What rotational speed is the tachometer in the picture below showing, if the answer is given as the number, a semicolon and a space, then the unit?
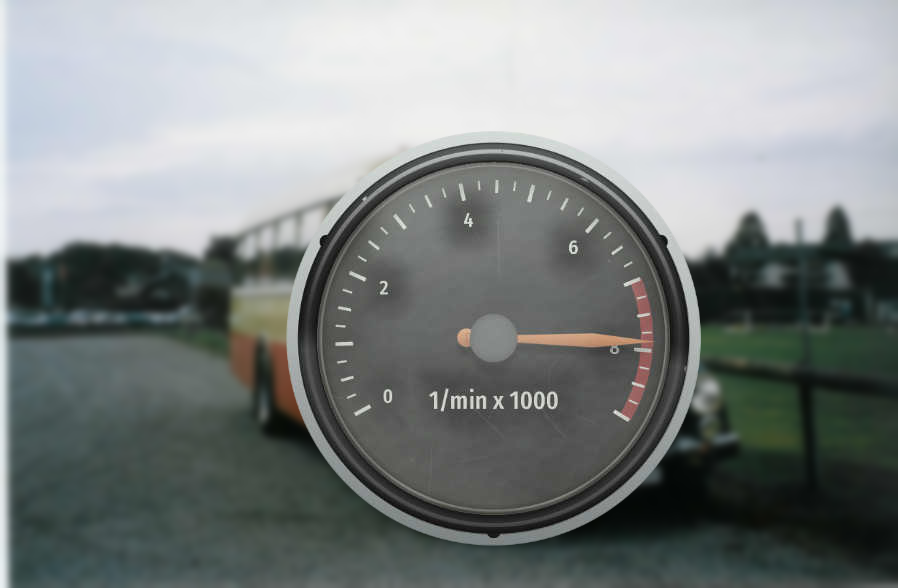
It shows 7875; rpm
